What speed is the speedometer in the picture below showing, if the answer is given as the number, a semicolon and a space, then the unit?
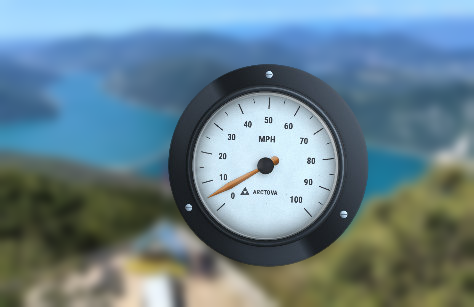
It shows 5; mph
